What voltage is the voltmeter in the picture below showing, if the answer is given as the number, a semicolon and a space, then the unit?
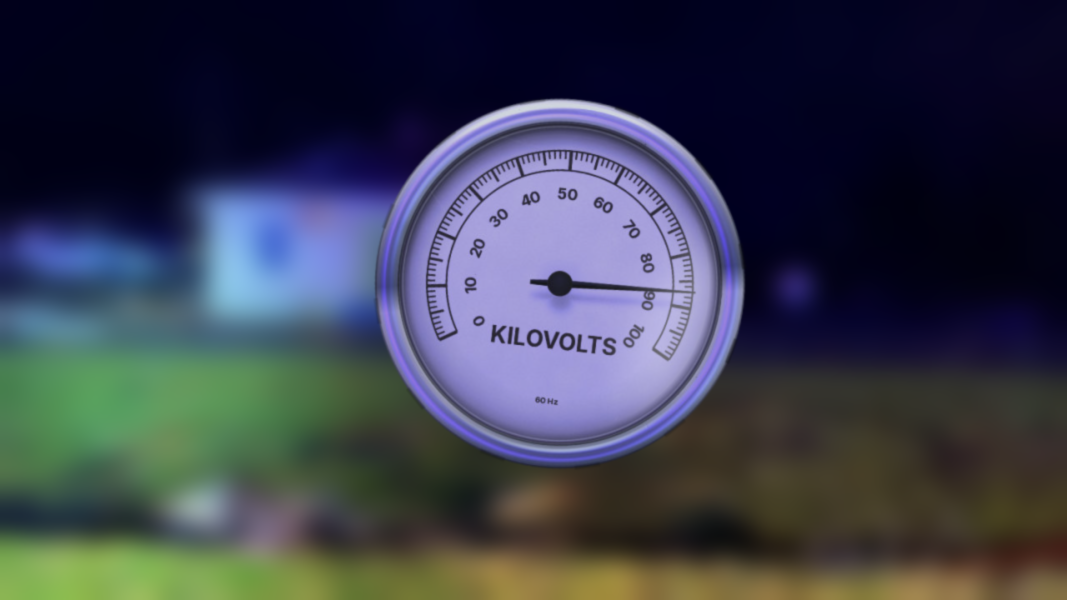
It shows 87; kV
